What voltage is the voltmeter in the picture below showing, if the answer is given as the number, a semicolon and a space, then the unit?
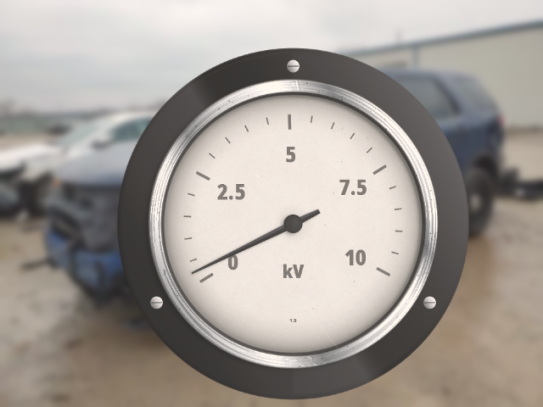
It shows 0.25; kV
